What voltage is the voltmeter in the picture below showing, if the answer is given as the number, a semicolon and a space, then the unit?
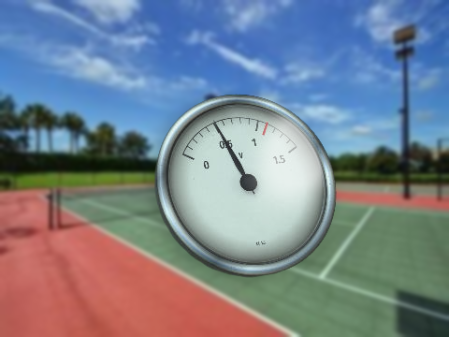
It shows 0.5; V
